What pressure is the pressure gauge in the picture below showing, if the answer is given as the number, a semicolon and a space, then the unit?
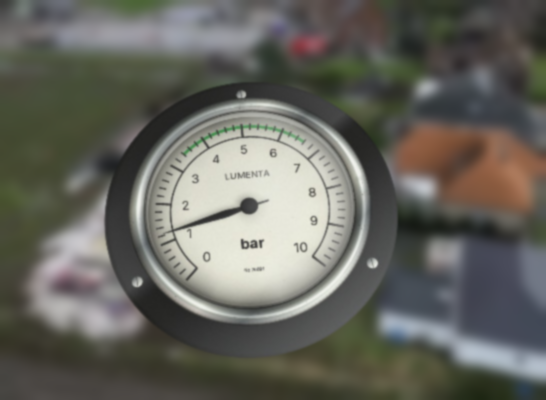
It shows 1.2; bar
